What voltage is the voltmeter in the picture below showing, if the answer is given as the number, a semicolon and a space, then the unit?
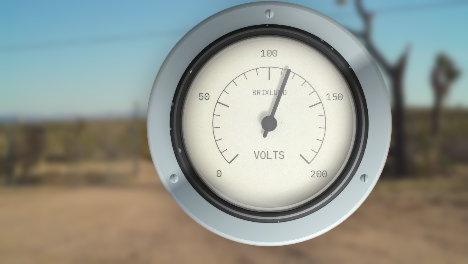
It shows 115; V
